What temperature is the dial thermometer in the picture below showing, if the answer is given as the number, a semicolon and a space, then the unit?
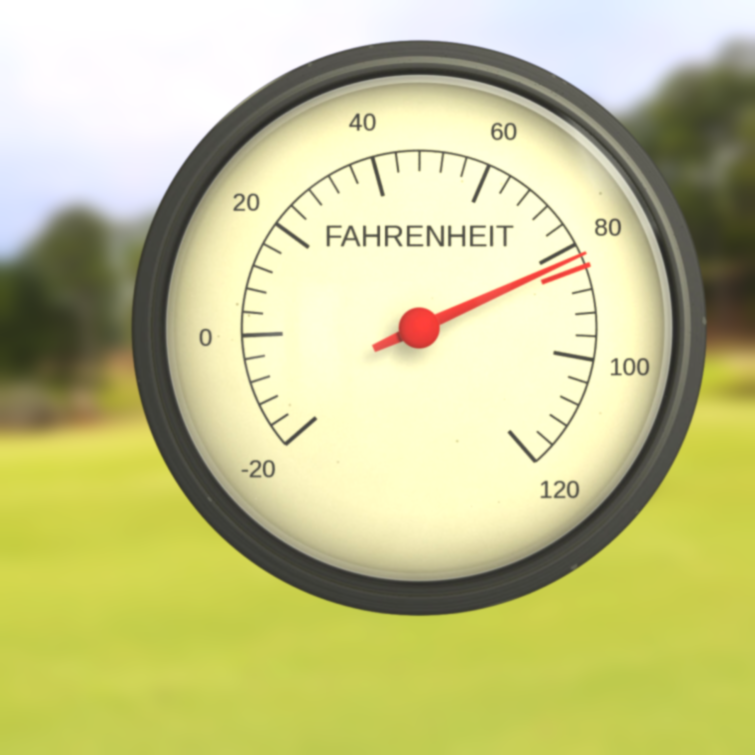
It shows 82; °F
